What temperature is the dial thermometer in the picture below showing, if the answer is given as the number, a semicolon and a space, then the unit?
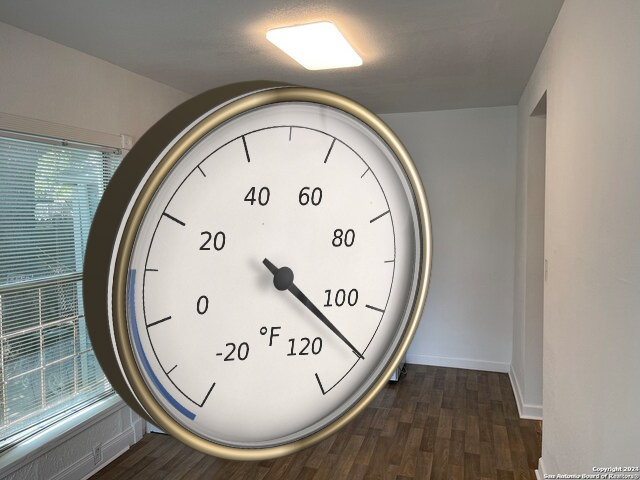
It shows 110; °F
